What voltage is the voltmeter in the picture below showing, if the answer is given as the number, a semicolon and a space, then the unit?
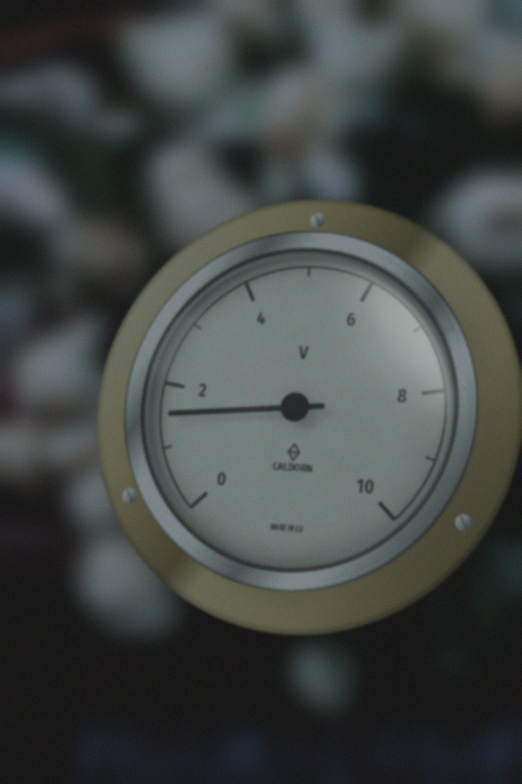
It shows 1.5; V
